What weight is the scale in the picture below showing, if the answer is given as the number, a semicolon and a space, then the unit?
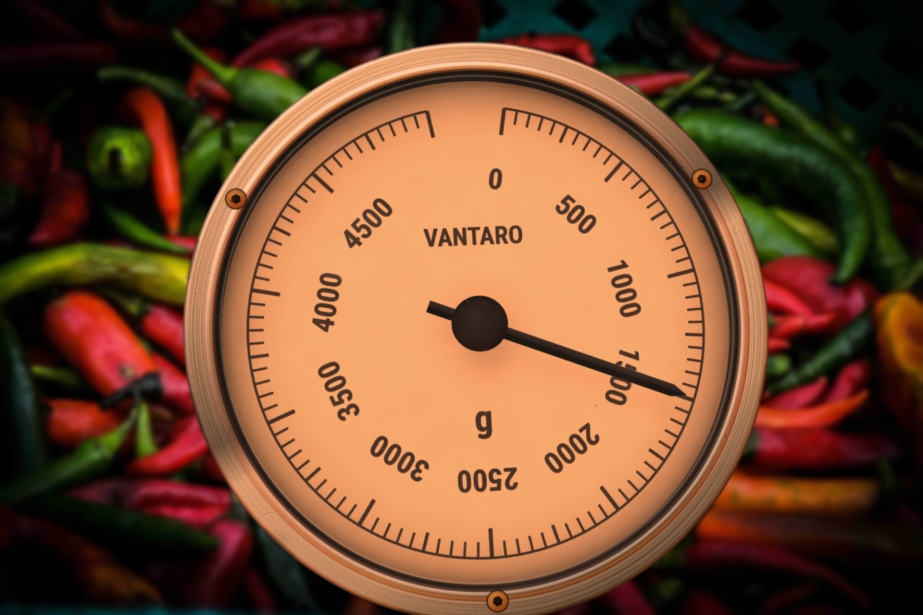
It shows 1500; g
